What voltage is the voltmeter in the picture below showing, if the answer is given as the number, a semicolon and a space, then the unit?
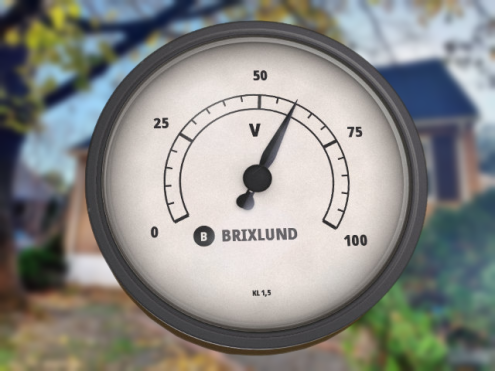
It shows 60; V
